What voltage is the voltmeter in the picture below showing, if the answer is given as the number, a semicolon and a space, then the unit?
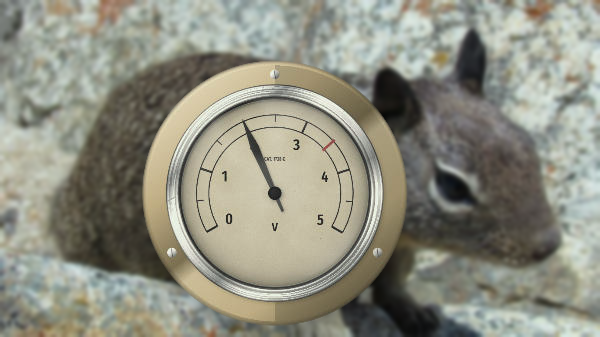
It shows 2; V
